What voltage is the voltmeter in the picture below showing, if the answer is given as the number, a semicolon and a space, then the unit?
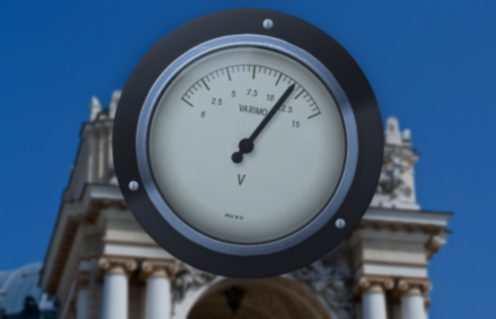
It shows 11.5; V
